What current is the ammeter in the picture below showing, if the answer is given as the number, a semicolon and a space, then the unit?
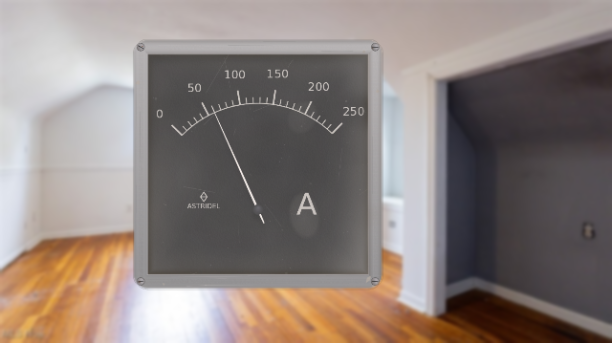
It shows 60; A
